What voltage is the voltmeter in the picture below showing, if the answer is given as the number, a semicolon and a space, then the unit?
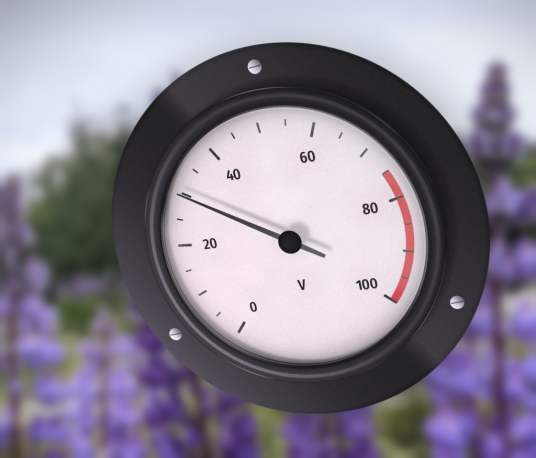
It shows 30; V
